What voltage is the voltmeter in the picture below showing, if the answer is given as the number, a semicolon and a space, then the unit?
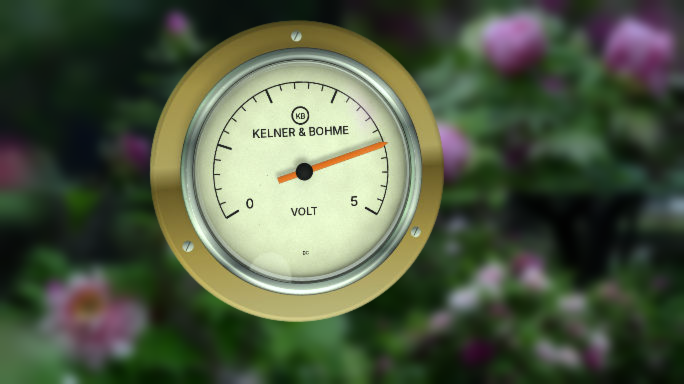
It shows 4; V
